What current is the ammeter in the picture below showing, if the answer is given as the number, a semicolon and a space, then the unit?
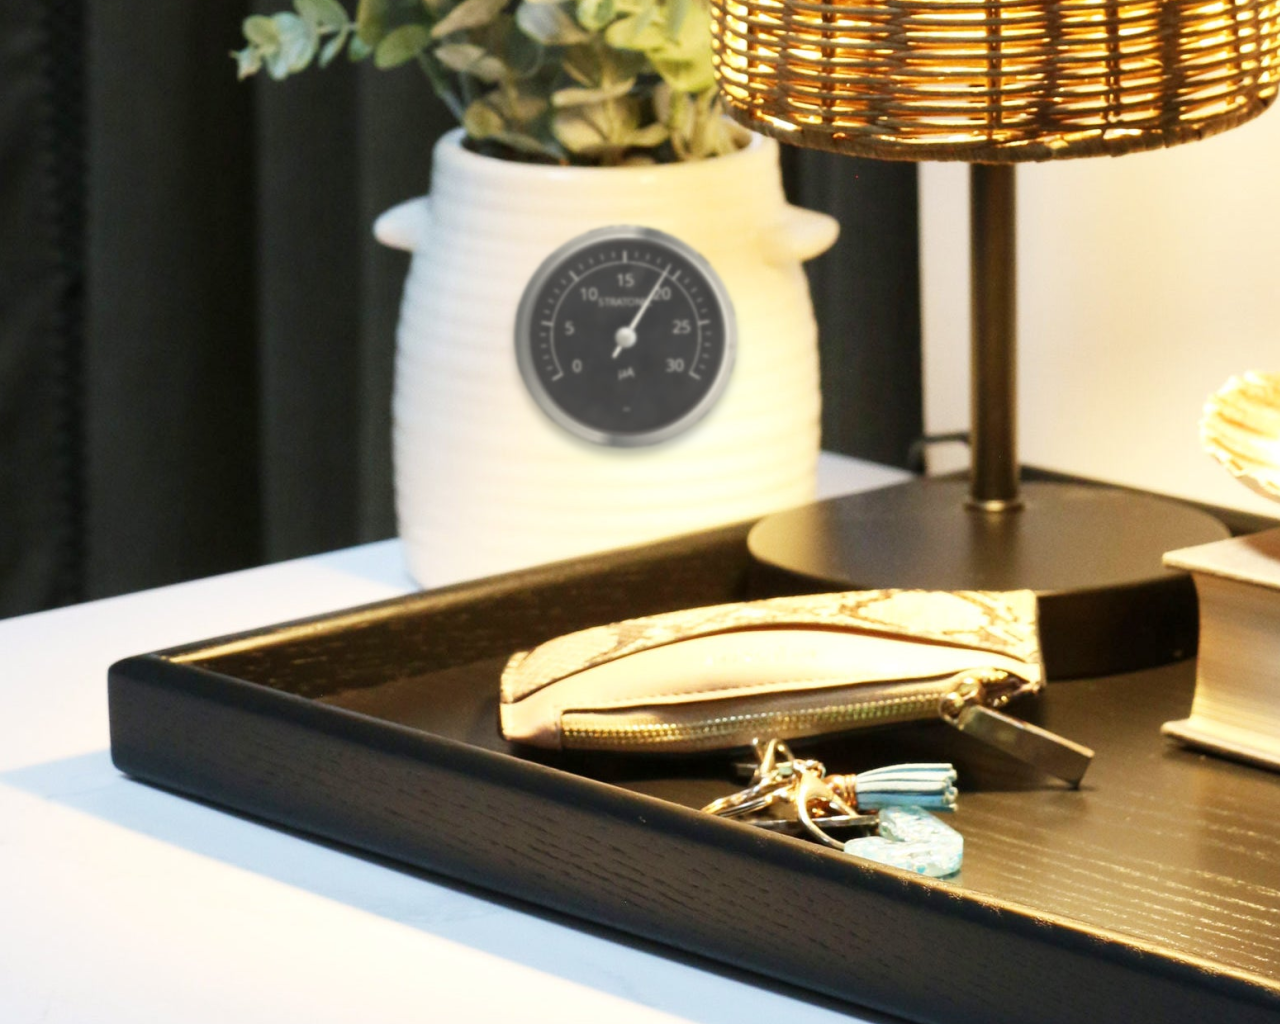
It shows 19; µA
